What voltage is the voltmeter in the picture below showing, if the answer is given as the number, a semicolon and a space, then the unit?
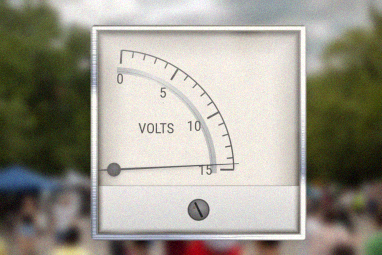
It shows 14.5; V
